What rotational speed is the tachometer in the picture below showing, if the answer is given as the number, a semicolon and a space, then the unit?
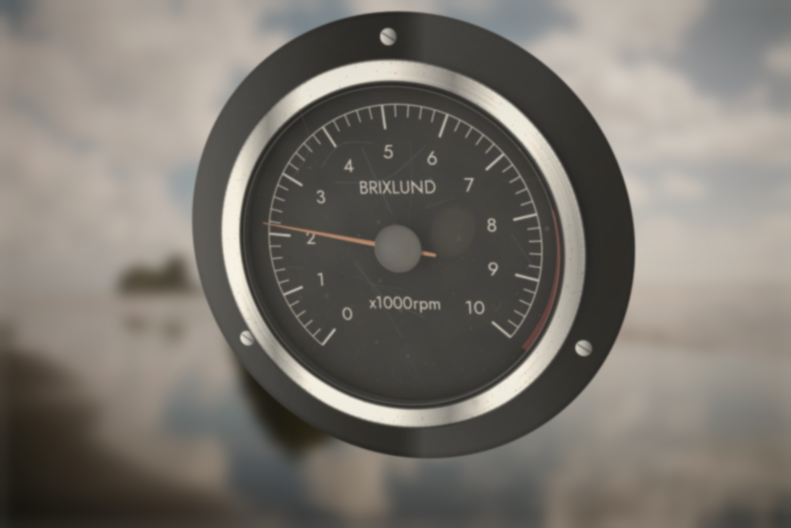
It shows 2200; rpm
